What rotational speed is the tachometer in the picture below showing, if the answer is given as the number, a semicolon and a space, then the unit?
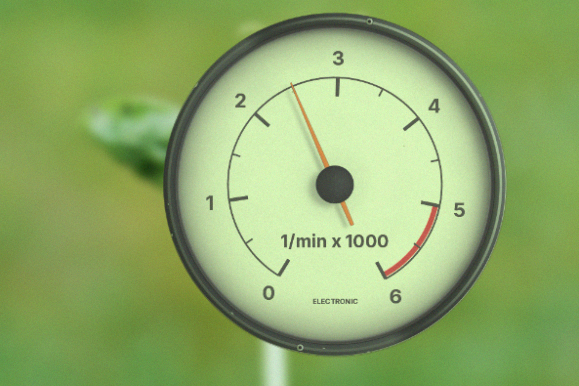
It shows 2500; rpm
